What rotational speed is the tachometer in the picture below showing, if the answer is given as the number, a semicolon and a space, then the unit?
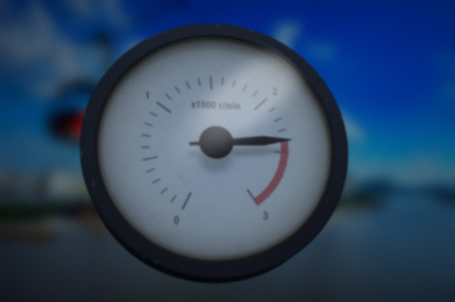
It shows 2400; rpm
